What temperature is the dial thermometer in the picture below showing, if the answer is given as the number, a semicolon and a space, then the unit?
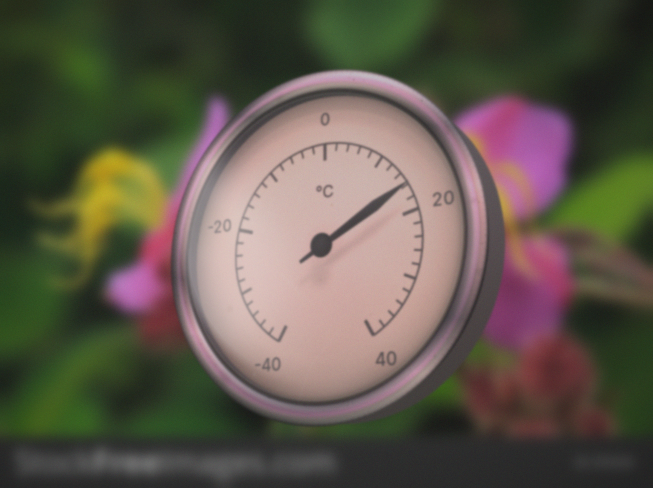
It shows 16; °C
